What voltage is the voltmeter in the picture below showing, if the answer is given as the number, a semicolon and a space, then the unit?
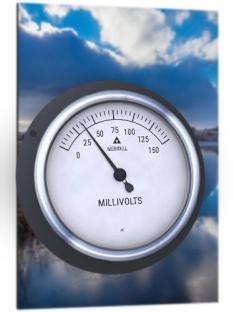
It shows 35; mV
